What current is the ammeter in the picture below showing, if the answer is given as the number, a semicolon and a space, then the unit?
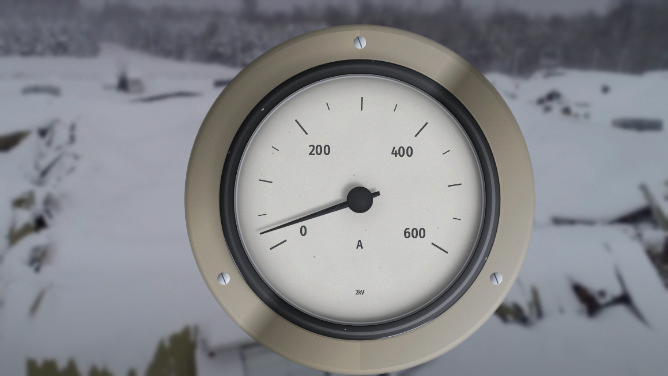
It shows 25; A
